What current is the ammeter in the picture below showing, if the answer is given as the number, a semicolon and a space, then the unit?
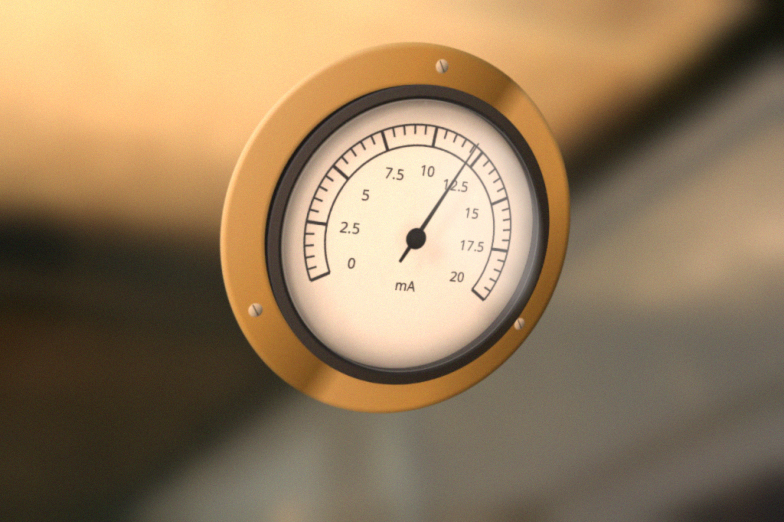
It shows 12; mA
